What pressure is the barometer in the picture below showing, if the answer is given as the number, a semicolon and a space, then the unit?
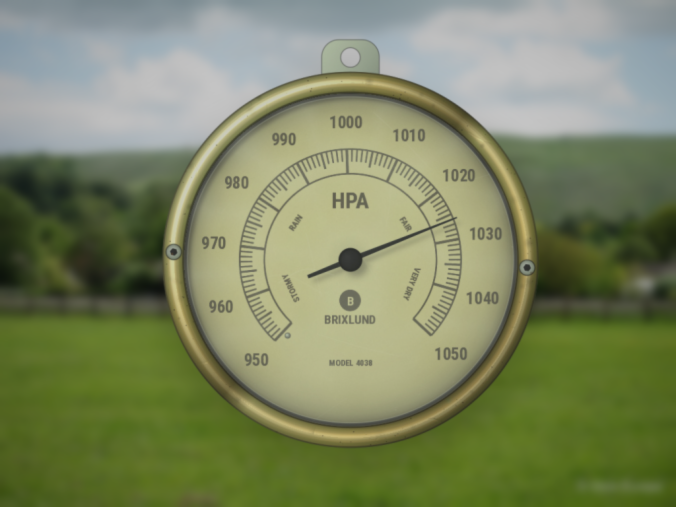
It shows 1026; hPa
